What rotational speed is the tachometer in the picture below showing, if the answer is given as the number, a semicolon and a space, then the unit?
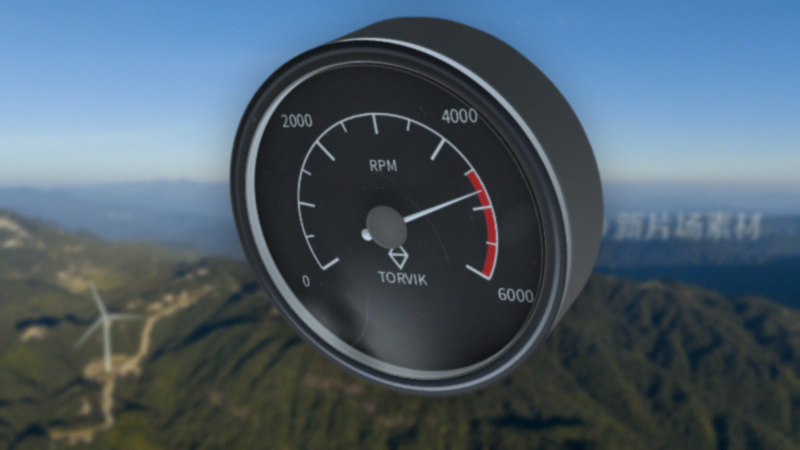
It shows 4750; rpm
